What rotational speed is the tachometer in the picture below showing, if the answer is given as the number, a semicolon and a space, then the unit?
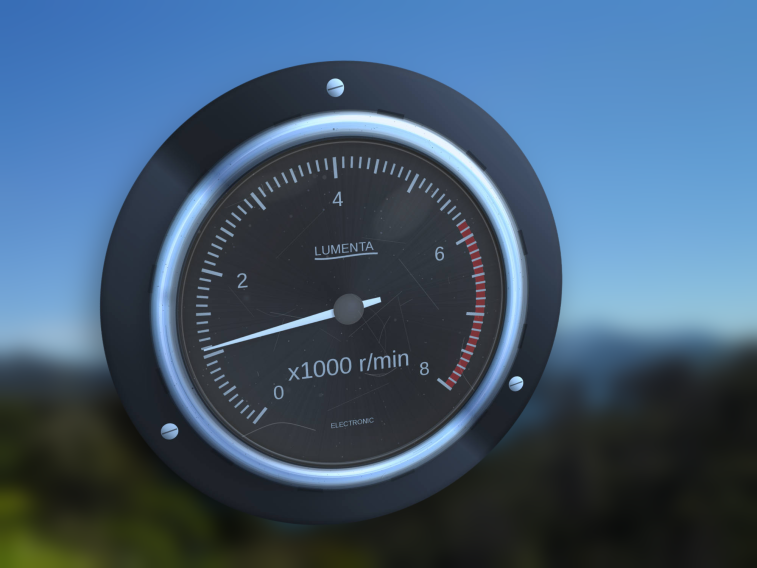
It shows 1100; rpm
